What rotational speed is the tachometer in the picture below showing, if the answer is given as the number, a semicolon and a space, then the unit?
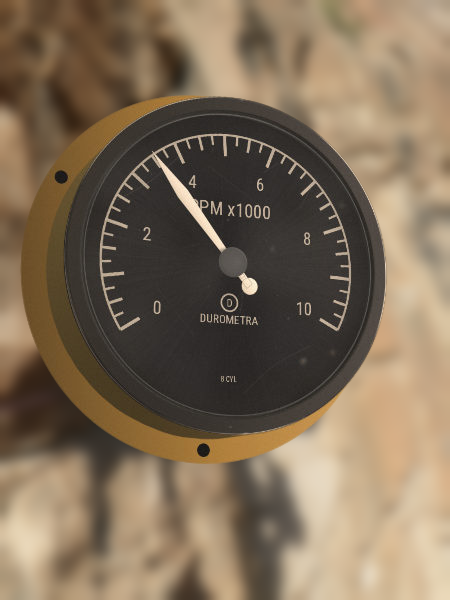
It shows 3500; rpm
